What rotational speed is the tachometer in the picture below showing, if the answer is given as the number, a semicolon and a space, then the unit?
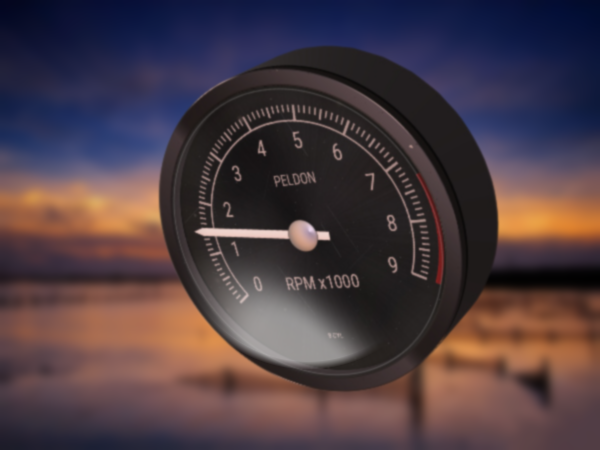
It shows 1500; rpm
